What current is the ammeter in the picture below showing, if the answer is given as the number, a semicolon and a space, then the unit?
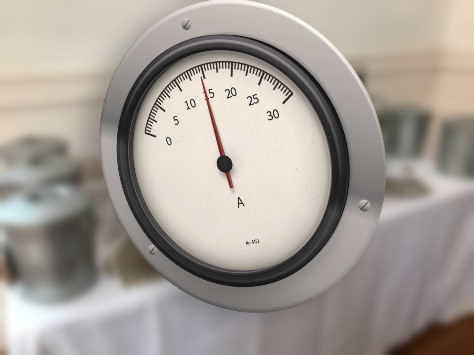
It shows 15; A
